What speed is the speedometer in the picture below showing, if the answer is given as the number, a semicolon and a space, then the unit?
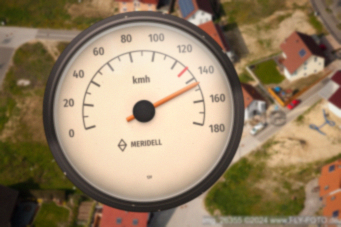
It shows 145; km/h
